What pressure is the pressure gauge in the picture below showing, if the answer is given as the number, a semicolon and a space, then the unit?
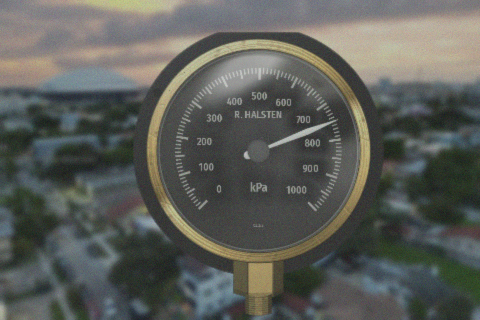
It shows 750; kPa
